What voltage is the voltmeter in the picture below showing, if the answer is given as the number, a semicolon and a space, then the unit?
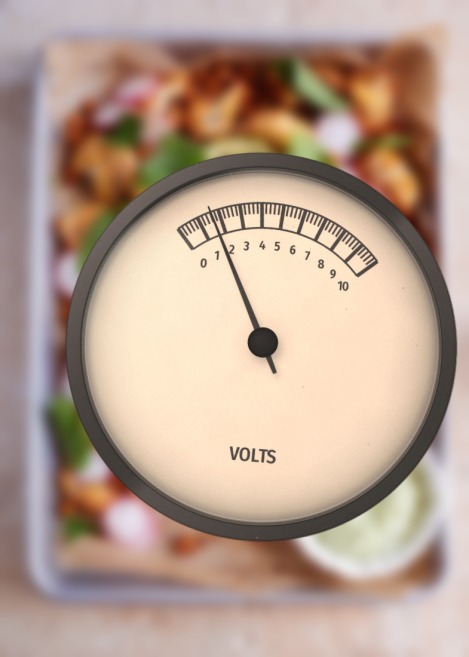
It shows 1.6; V
